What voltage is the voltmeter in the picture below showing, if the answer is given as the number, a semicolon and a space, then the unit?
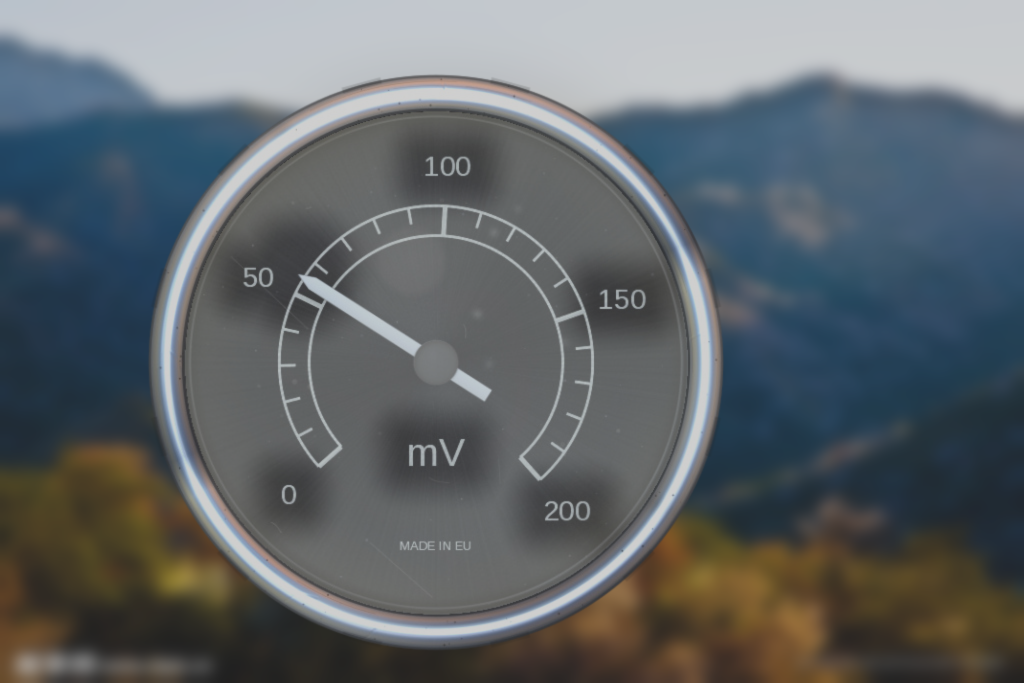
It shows 55; mV
